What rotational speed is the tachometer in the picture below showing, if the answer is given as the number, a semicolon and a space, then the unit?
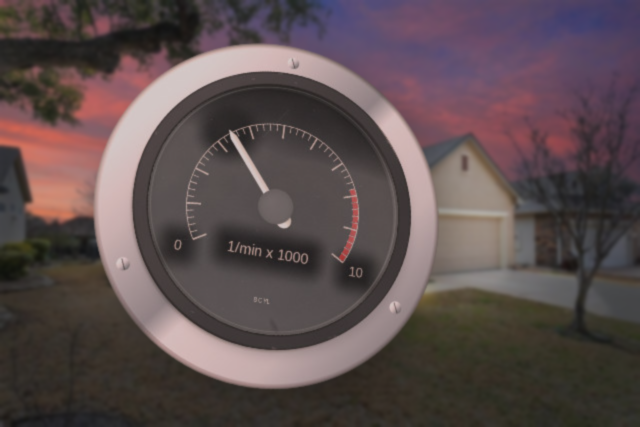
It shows 3400; rpm
